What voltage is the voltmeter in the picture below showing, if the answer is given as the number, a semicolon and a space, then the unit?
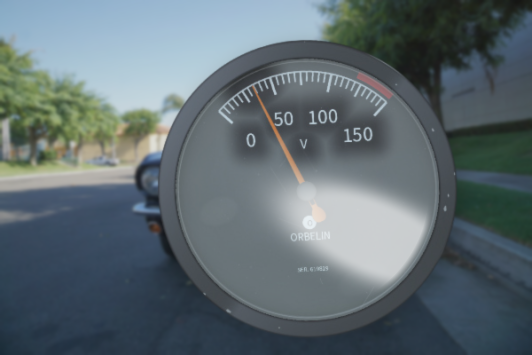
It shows 35; V
